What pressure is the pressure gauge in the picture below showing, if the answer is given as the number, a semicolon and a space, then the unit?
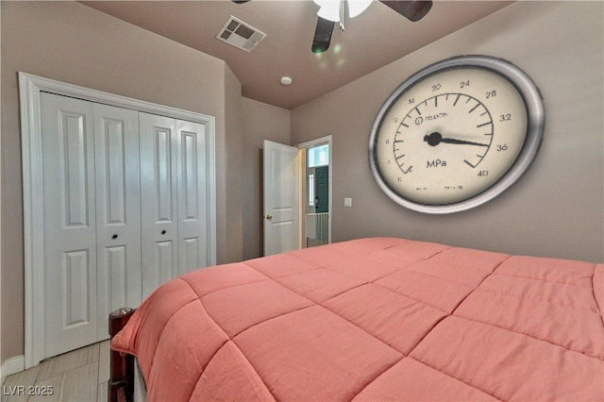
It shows 36; MPa
